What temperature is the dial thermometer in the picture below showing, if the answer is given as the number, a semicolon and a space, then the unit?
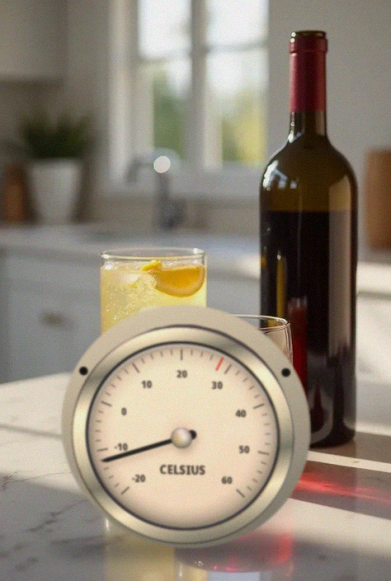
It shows -12; °C
